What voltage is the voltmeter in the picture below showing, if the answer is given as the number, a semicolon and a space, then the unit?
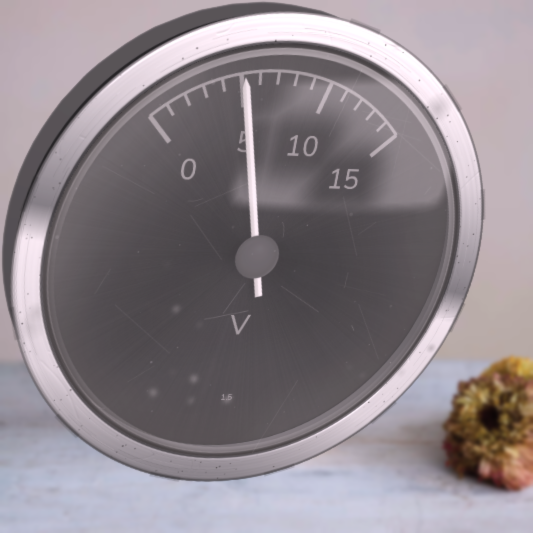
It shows 5; V
